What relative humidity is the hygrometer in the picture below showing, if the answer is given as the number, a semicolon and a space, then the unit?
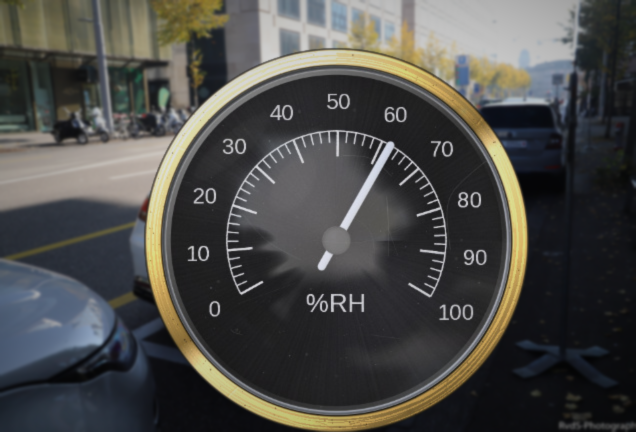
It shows 62; %
